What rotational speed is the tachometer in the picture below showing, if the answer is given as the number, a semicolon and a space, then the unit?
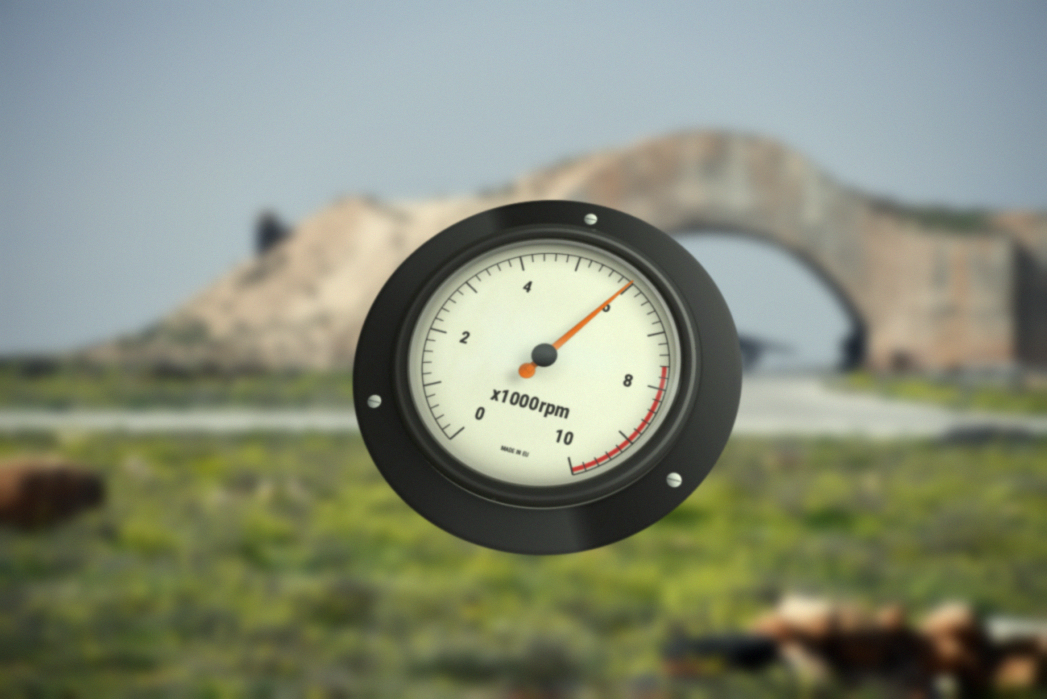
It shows 6000; rpm
